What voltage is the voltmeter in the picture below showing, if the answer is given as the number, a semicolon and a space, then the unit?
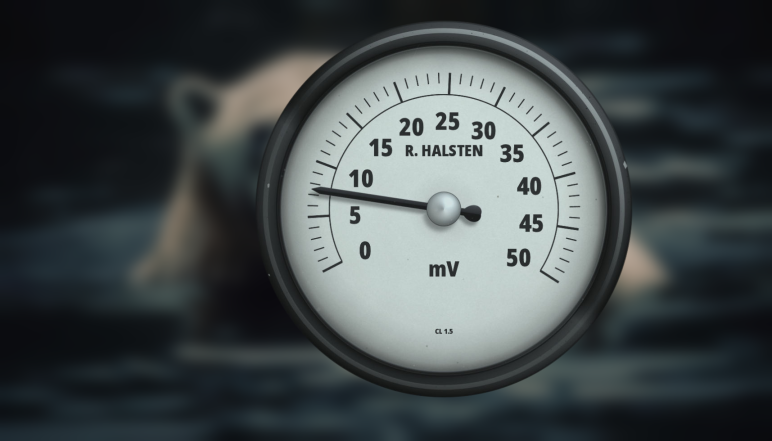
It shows 7.5; mV
